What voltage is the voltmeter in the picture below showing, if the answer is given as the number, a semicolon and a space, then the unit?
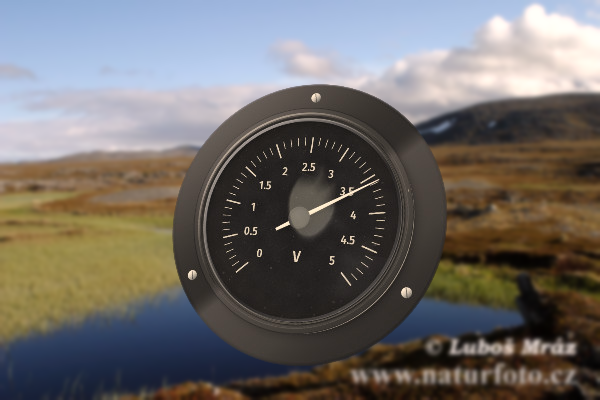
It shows 3.6; V
